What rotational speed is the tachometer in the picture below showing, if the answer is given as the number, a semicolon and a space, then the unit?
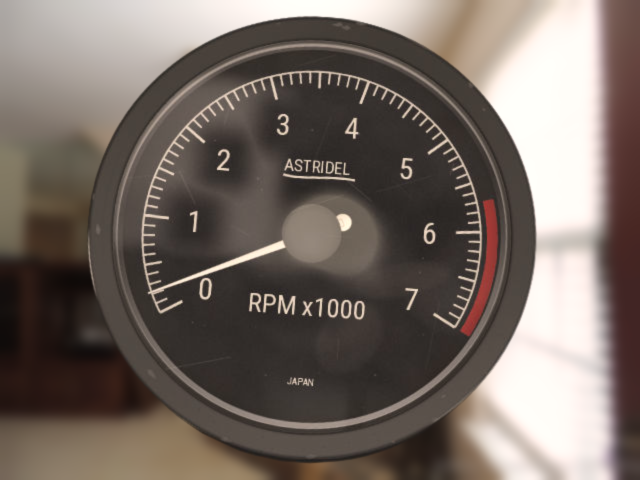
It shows 200; rpm
